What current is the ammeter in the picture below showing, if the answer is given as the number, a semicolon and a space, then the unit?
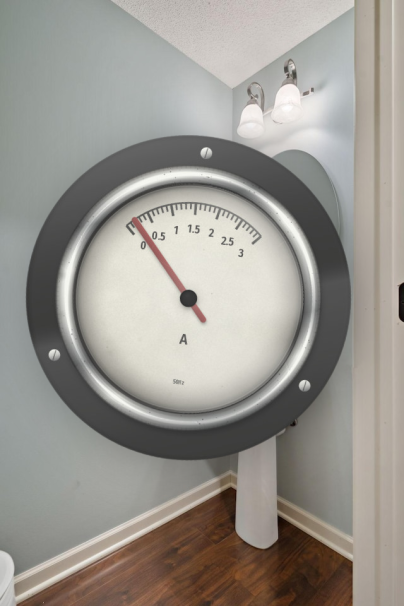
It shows 0.2; A
